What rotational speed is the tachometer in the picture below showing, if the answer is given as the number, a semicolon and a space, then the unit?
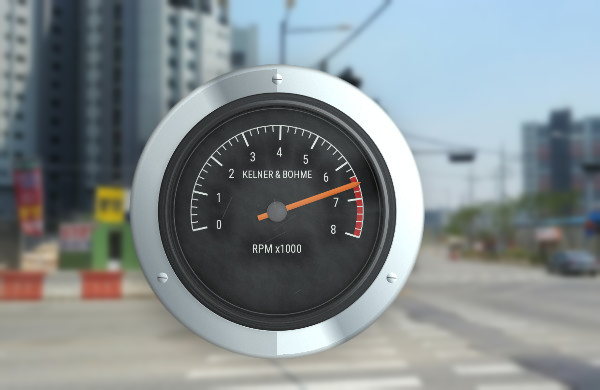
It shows 6600; rpm
